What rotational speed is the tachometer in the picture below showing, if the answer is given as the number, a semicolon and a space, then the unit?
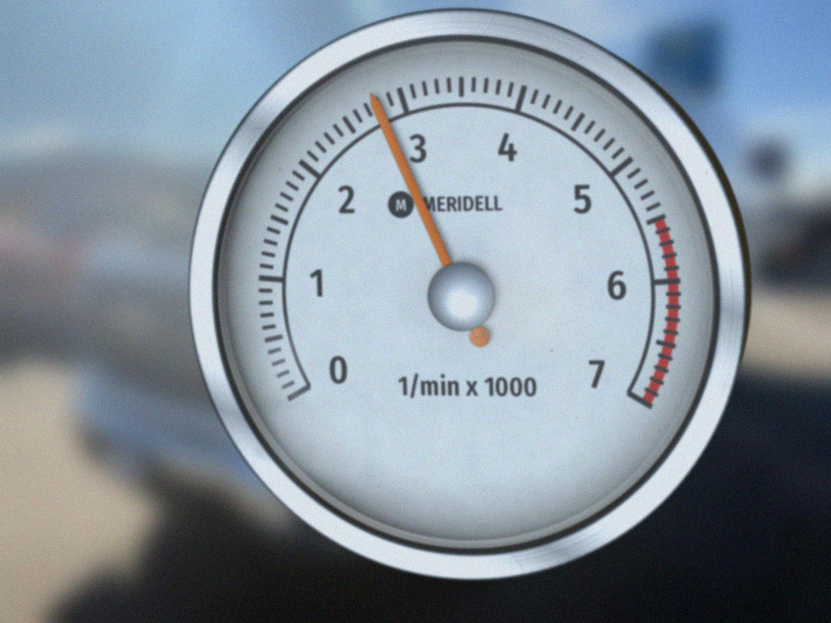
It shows 2800; rpm
